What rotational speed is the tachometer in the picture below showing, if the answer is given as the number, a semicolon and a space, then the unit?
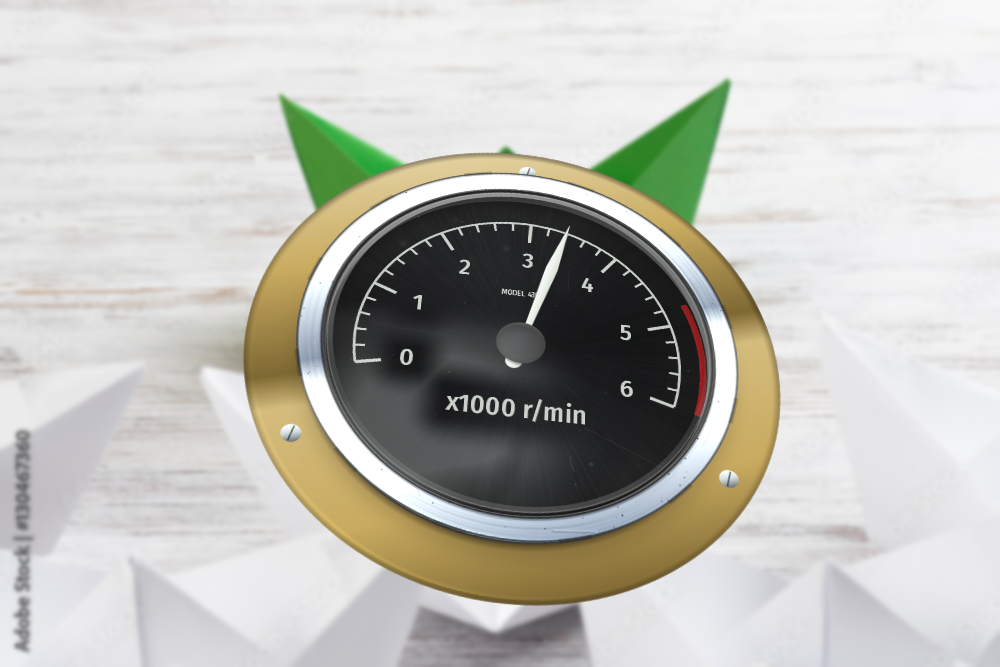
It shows 3400; rpm
